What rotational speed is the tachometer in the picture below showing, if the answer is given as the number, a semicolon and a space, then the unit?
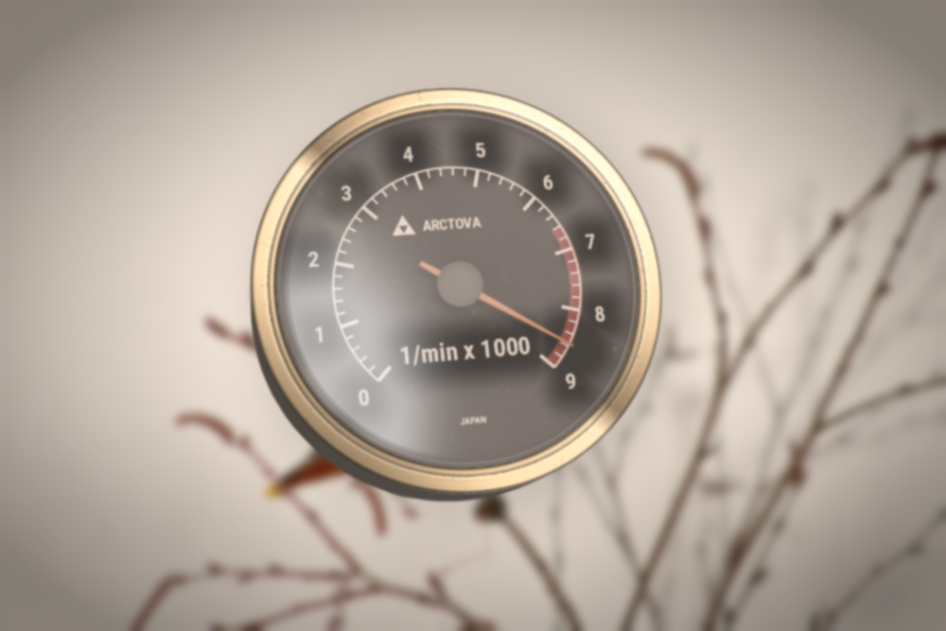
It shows 8600; rpm
